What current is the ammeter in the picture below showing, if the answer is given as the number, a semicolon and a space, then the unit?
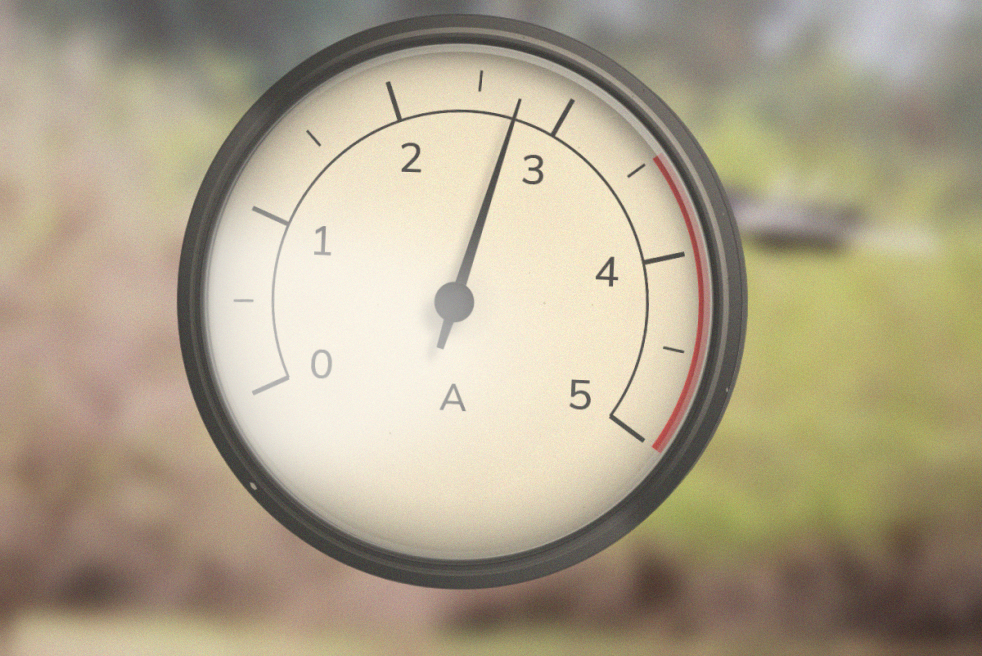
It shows 2.75; A
